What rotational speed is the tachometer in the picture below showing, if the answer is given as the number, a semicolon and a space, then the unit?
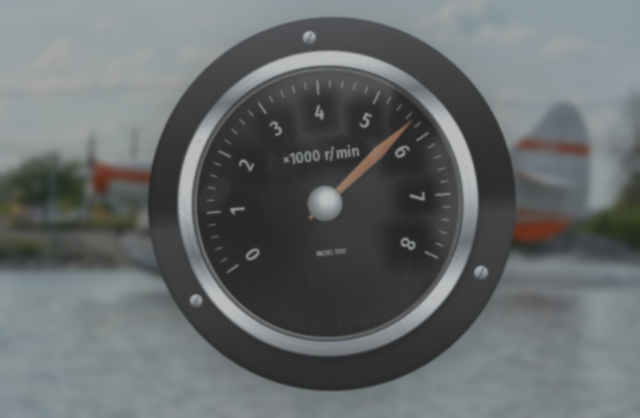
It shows 5700; rpm
